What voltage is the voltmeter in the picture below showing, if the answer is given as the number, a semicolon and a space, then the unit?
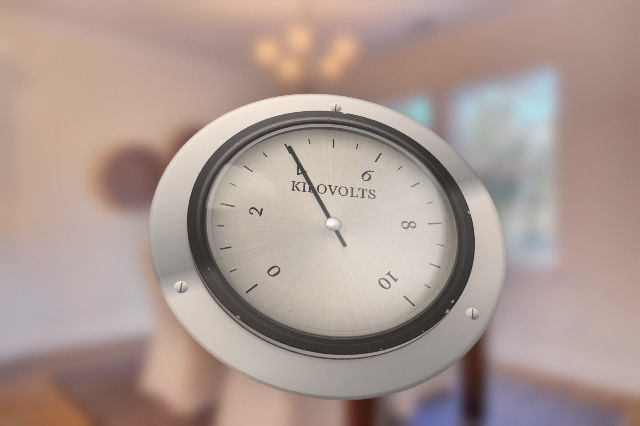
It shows 4; kV
